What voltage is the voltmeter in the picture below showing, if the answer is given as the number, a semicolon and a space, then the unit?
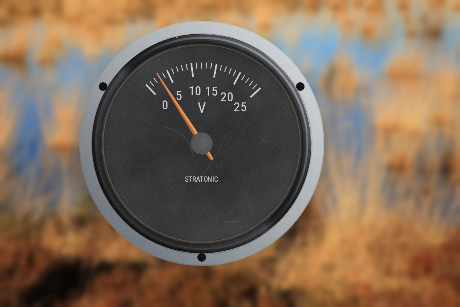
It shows 3; V
